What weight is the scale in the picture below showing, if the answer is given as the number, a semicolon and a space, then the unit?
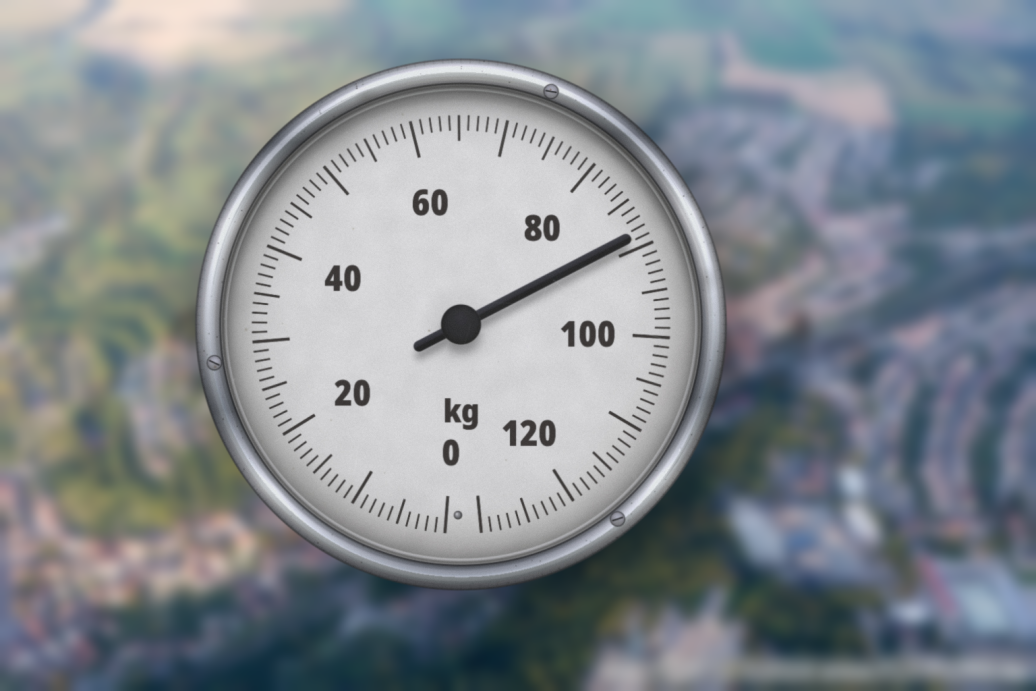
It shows 88.5; kg
